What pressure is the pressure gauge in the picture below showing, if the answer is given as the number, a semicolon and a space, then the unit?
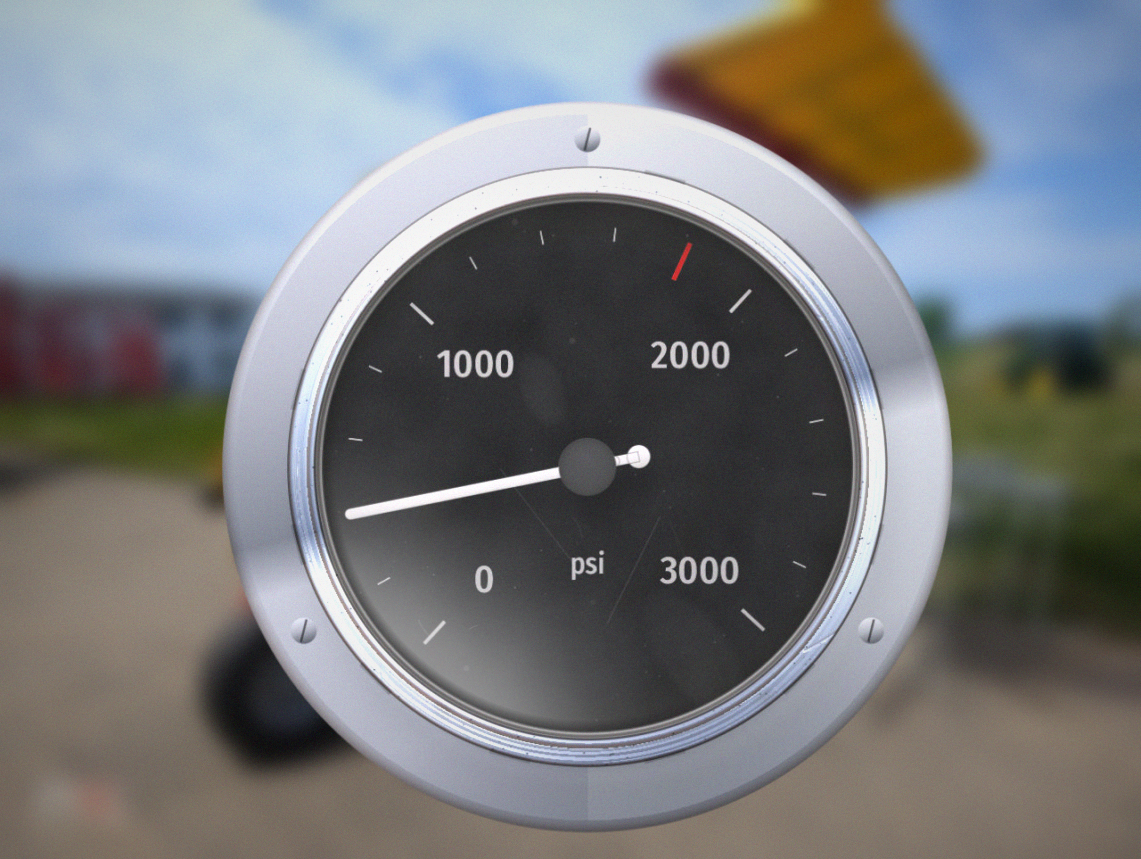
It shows 400; psi
